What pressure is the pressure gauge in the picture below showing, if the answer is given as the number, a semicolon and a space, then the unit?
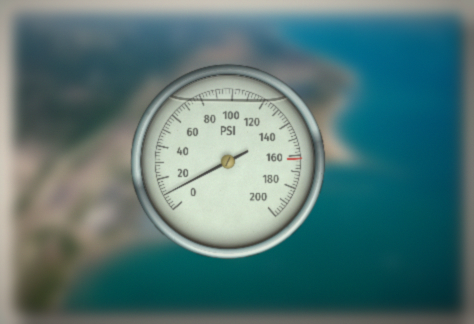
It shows 10; psi
